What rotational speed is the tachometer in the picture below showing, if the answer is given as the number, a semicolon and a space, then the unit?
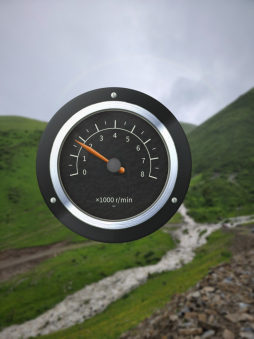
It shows 1750; rpm
